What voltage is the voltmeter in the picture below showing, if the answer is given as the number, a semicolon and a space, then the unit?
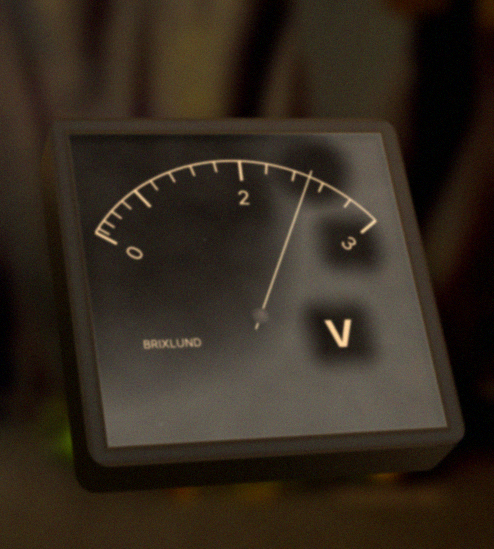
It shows 2.5; V
